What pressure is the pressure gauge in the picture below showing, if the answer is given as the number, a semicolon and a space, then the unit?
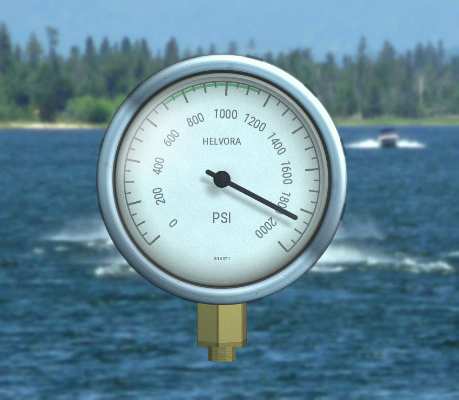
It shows 1850; psi
